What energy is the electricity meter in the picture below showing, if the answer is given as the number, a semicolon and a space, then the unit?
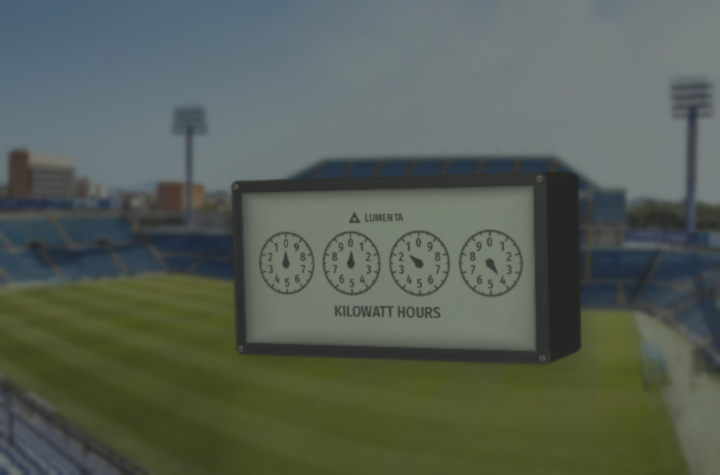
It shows 14; kWh
